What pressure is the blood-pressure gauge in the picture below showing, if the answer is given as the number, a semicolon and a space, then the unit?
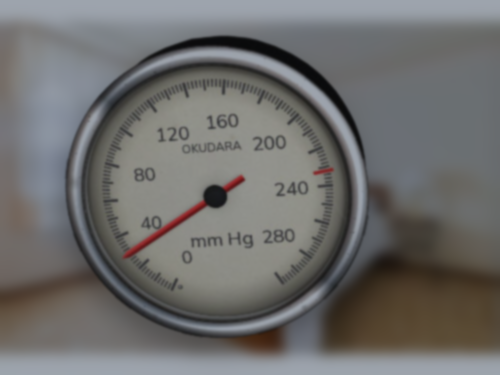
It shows 30; mmHg
